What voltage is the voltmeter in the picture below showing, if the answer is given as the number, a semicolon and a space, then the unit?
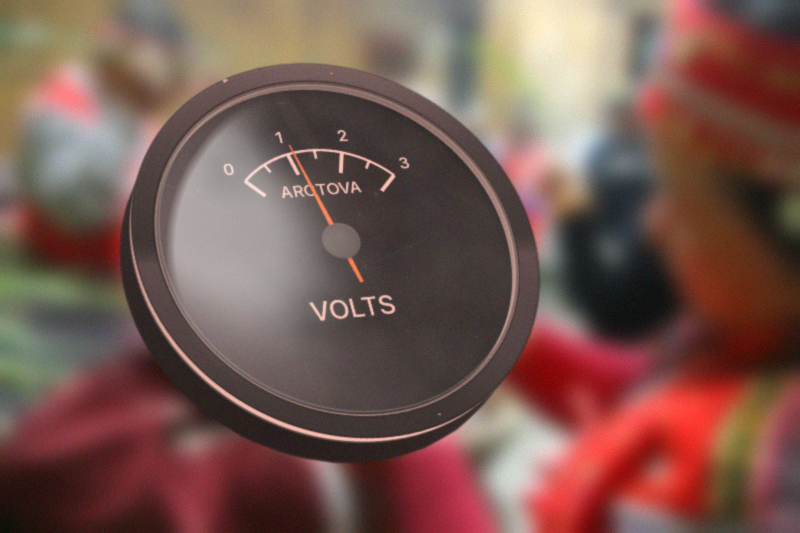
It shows 1; V
